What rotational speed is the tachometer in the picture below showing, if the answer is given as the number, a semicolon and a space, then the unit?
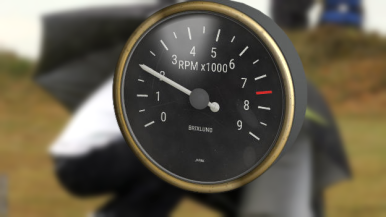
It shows 2000; rpm
